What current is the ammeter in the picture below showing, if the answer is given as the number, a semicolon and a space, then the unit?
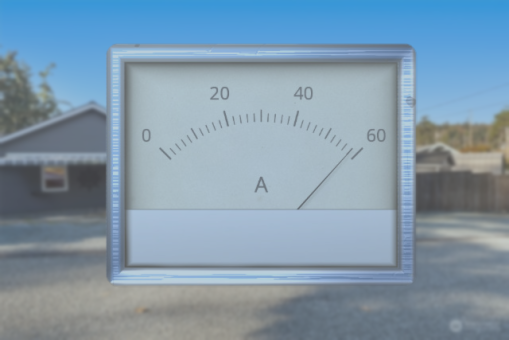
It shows 58; A
